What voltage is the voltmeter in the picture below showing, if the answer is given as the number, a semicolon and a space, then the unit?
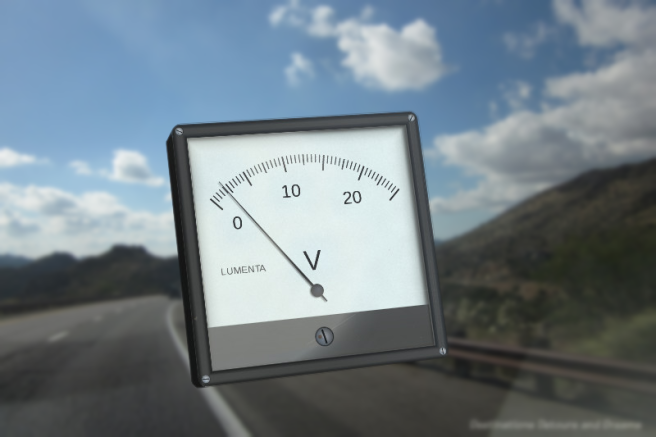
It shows 2; V
